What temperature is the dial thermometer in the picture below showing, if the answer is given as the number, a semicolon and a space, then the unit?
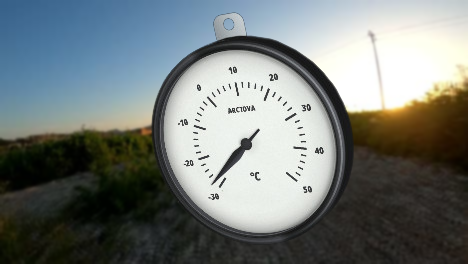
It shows -28; °C
